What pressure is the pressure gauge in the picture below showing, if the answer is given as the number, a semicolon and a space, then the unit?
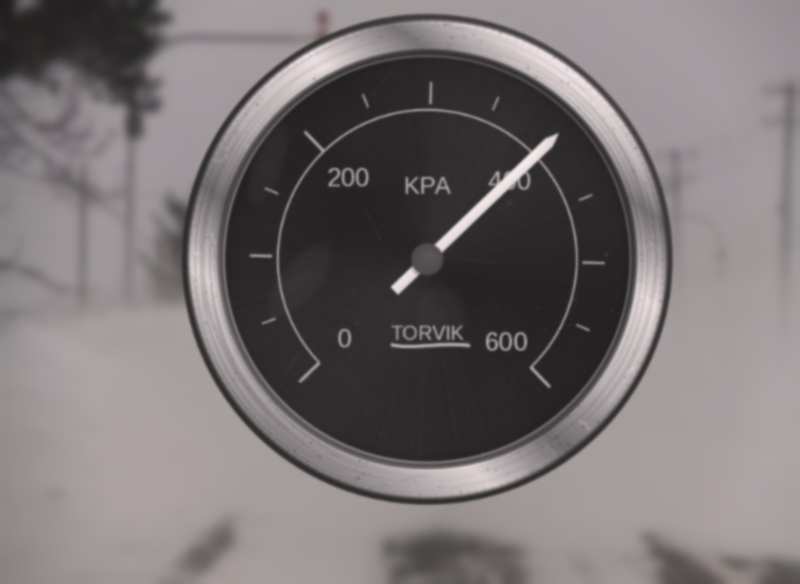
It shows 400; kPa
